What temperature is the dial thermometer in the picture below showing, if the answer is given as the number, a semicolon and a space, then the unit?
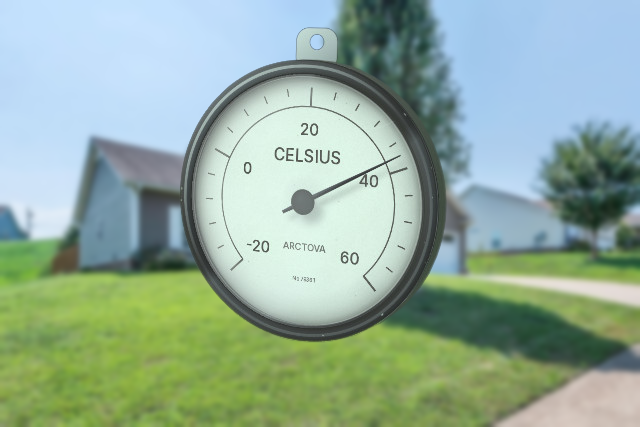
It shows 38; °C
